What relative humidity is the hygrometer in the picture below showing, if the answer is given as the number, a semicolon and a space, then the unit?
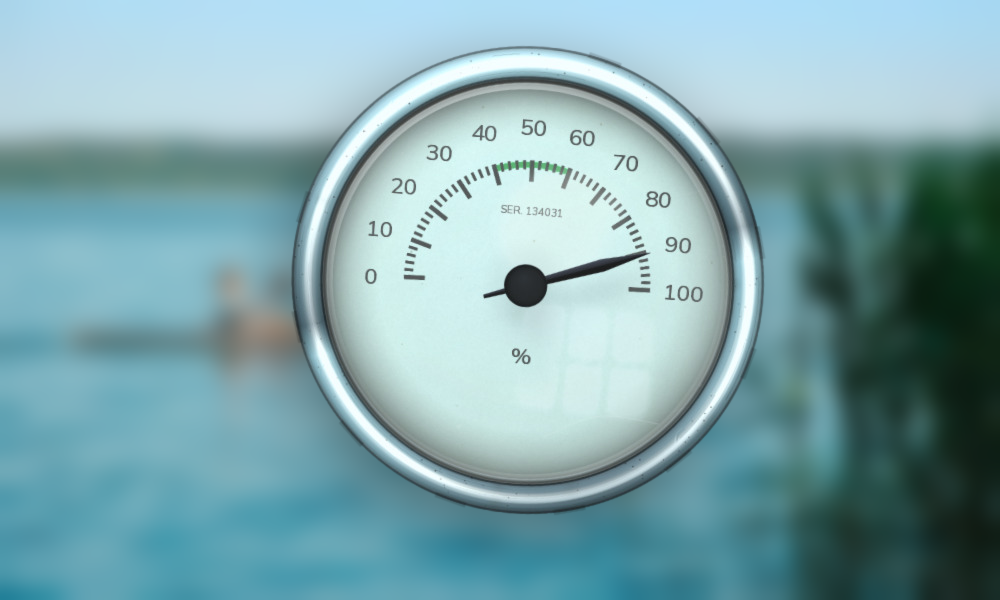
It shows 90; %
